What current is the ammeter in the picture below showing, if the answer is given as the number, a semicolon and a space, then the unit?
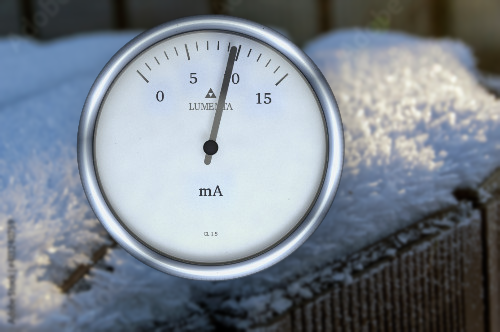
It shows 9.5; mA
